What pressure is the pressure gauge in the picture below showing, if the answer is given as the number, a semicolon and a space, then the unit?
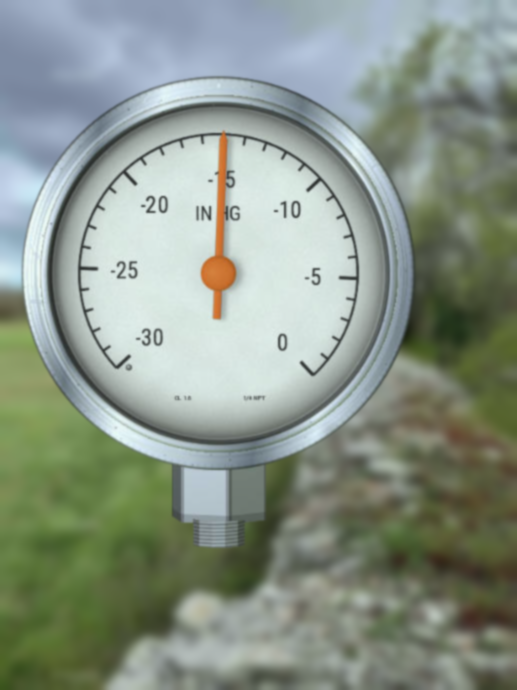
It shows -15; inHg
